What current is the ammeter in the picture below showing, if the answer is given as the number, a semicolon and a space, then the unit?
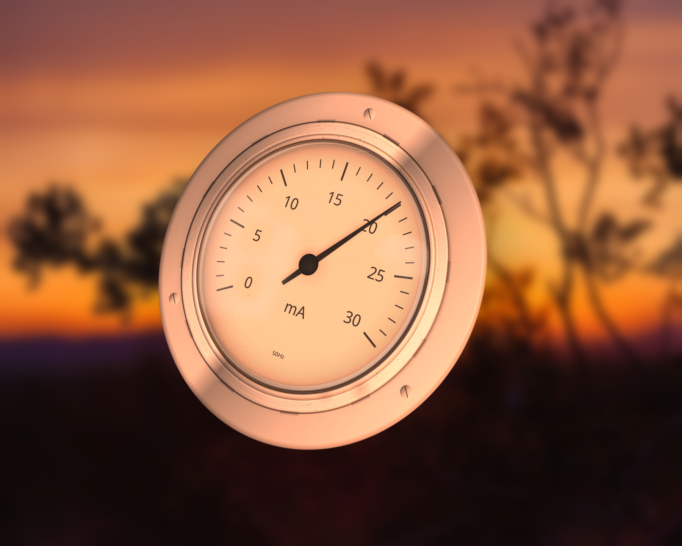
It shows 20; mA
